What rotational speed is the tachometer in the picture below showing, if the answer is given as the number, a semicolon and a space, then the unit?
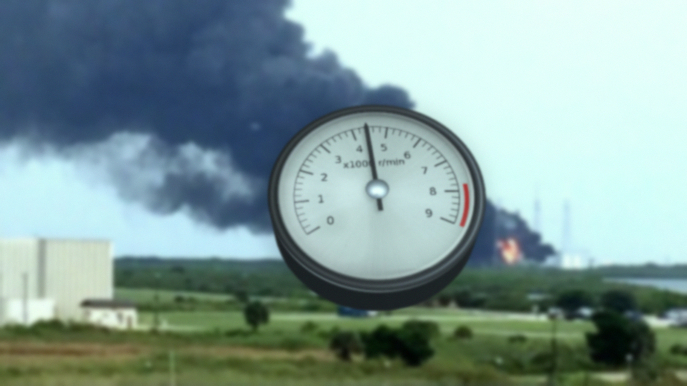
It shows 4400; rpm
